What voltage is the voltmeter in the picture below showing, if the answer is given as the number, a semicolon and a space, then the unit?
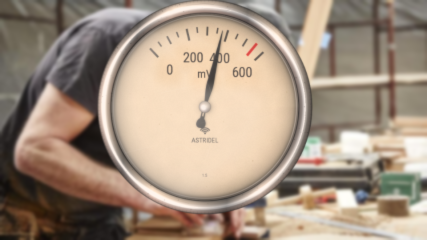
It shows 375; mV
